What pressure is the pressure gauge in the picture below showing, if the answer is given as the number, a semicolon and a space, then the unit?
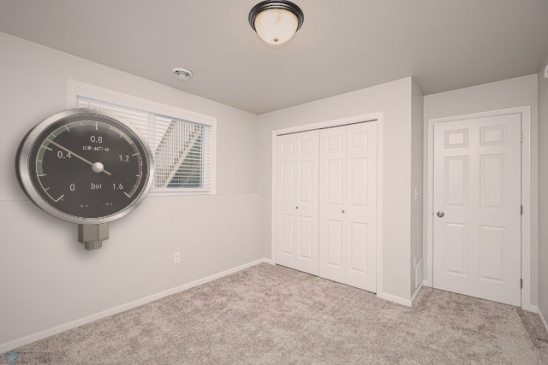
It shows 0.45; bar
